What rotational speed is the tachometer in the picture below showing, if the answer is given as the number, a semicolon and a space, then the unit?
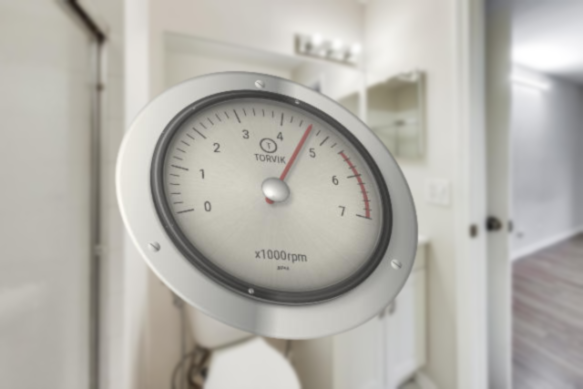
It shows 4600; rpm
